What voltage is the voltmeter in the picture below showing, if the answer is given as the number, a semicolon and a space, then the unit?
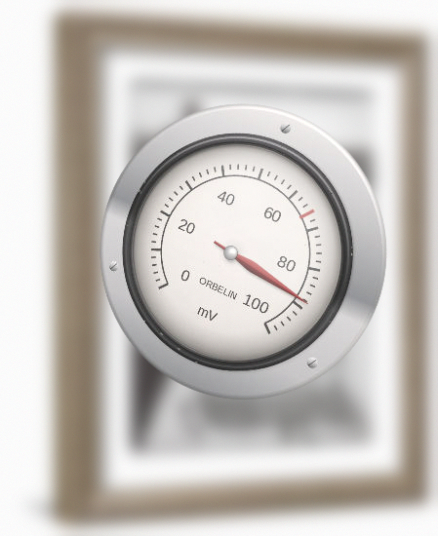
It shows 88; mV
